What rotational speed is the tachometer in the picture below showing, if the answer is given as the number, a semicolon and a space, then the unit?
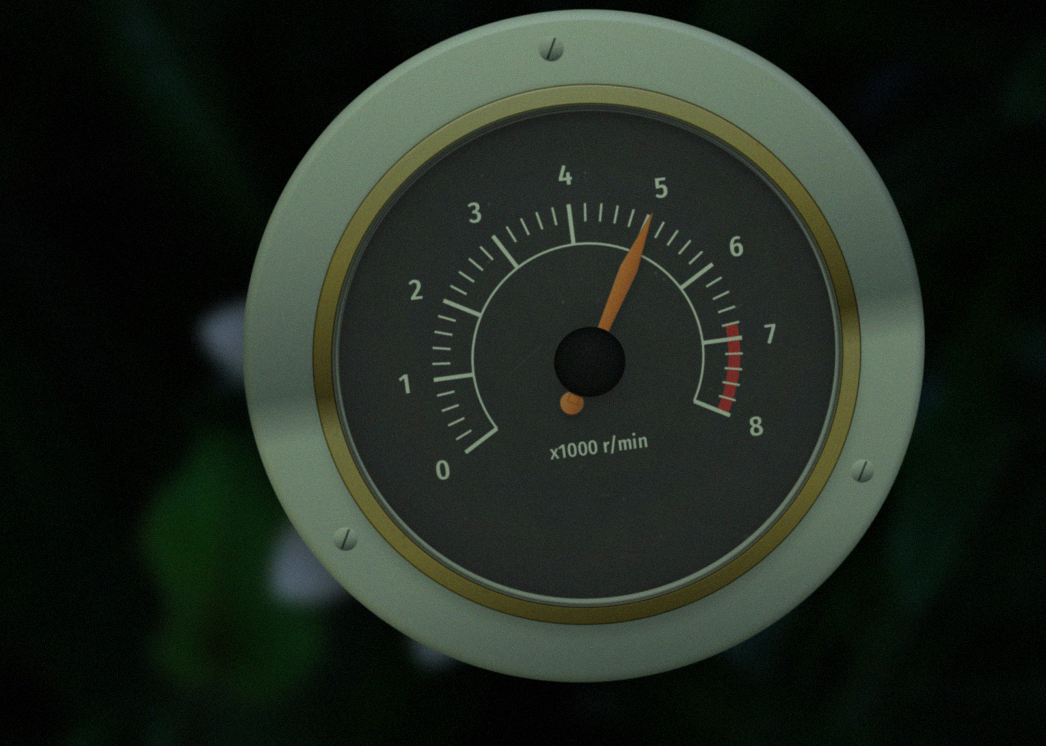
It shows 5000; rpm
